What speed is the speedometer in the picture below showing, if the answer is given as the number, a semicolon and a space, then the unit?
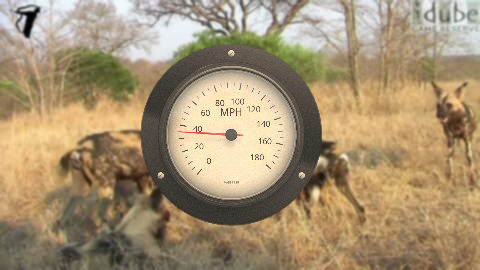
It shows 35; mph
